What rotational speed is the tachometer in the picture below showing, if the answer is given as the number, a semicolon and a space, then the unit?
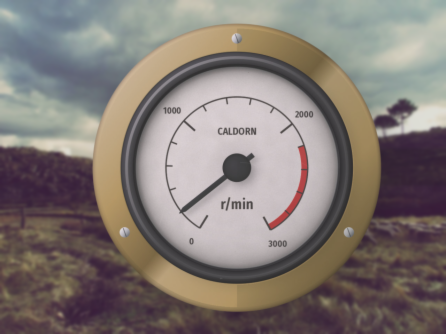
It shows 200; rpm
